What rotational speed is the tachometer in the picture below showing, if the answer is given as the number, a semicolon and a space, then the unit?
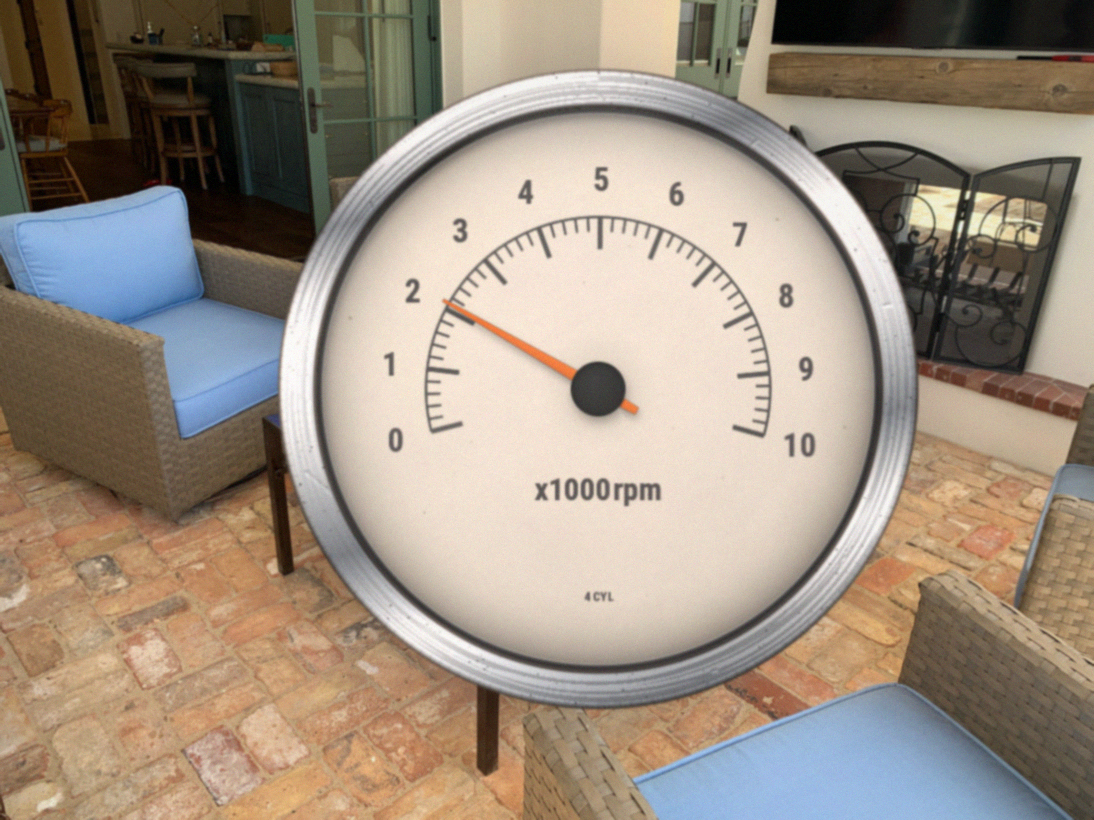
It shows 2100; rpm
